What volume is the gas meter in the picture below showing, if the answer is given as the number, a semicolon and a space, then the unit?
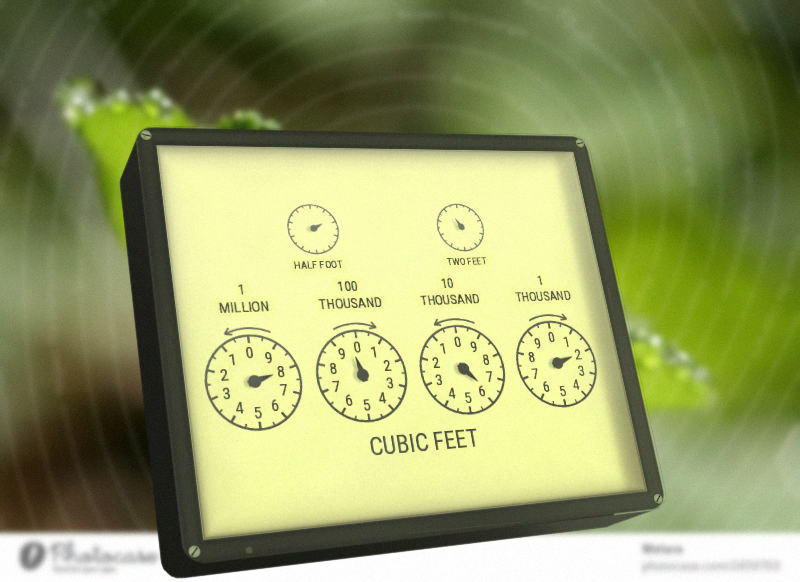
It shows 796200; ft³
